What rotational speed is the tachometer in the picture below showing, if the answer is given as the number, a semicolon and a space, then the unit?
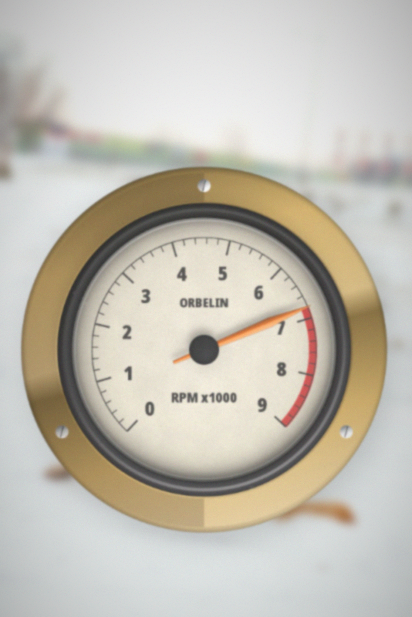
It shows 6800; rpm
